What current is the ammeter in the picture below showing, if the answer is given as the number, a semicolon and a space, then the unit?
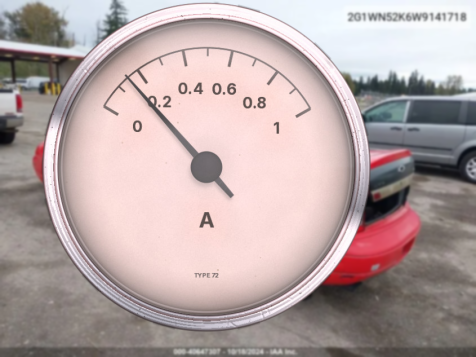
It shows 0.15; A
